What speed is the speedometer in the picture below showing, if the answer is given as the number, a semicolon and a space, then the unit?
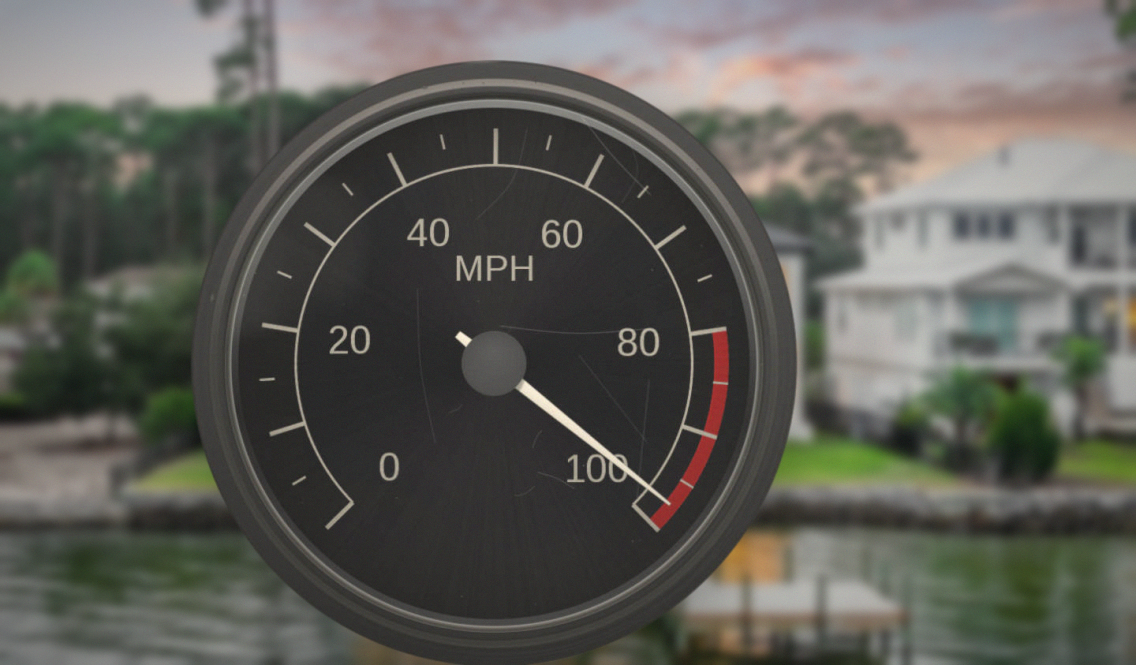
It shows 97.5; mph
